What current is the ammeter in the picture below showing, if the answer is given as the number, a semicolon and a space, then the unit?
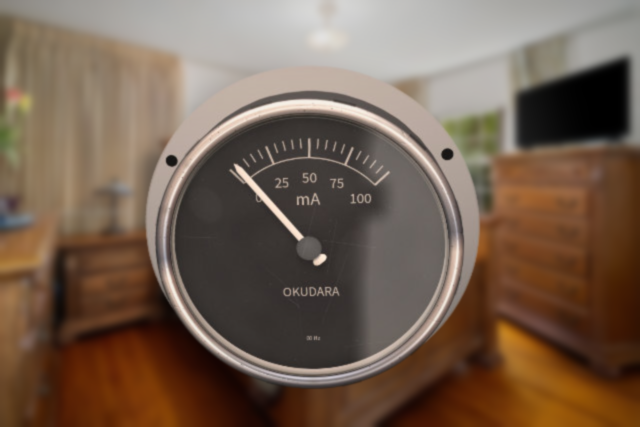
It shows 5; mA
